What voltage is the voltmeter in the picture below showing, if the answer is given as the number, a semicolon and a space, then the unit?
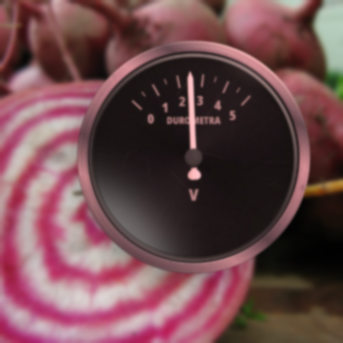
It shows 2.5; V
